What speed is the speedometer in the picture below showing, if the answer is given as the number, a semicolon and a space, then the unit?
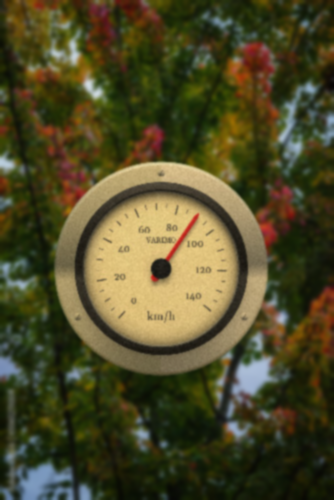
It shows 90; km/h
